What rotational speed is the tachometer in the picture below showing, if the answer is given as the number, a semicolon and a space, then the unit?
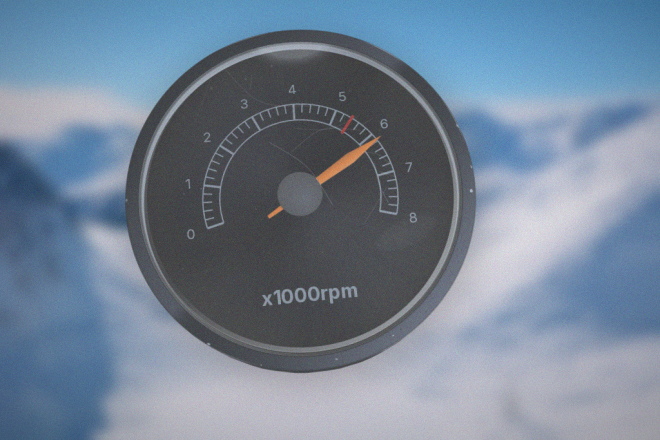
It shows 6200; rpm
